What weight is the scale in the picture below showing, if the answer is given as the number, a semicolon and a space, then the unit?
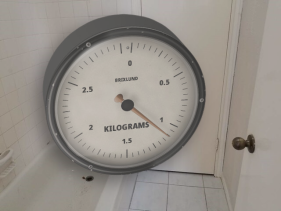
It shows 1.1; kg
